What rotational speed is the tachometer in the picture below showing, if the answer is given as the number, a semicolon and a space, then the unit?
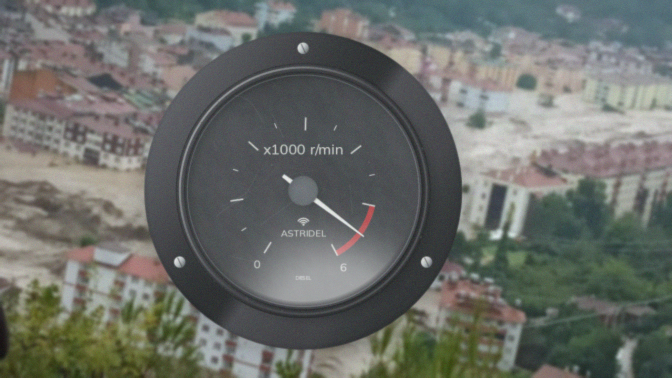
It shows 5500; rpm
